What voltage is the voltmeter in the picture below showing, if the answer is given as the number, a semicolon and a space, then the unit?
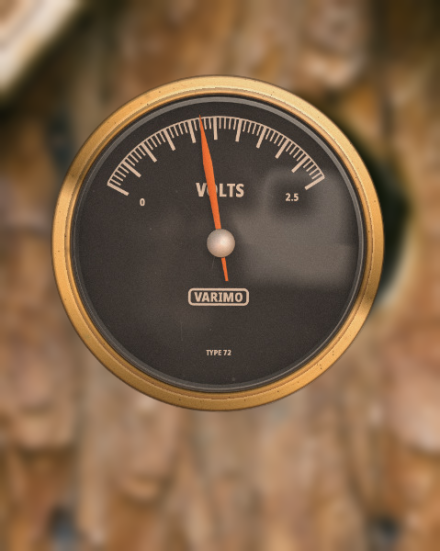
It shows 1.1; V
